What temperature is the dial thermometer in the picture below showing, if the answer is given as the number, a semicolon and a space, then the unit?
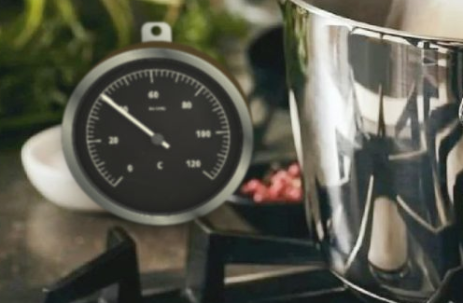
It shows 40; °C
